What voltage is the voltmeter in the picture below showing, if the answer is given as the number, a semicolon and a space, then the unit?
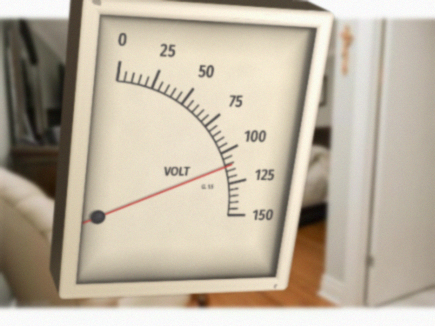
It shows 110; V
